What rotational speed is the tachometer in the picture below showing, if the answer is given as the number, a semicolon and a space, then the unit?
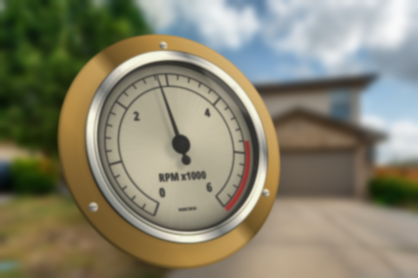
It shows 2800; rpm
